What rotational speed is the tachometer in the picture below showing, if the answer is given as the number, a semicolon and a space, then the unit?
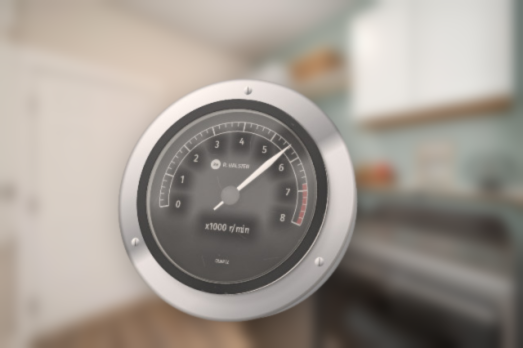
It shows 5600; rpm
